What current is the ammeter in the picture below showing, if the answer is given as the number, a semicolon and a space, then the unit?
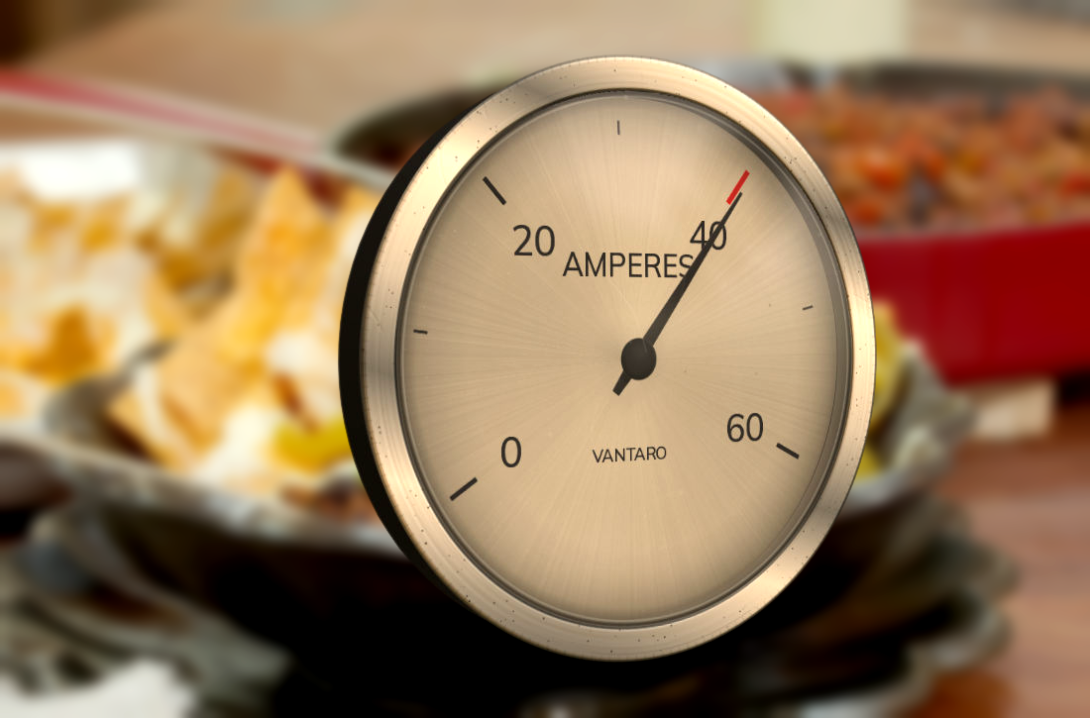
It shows 40; A
